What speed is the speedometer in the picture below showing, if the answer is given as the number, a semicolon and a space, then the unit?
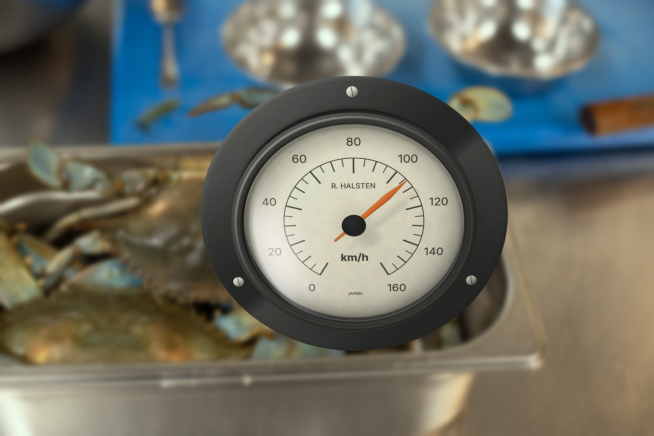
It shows 105; km/h
